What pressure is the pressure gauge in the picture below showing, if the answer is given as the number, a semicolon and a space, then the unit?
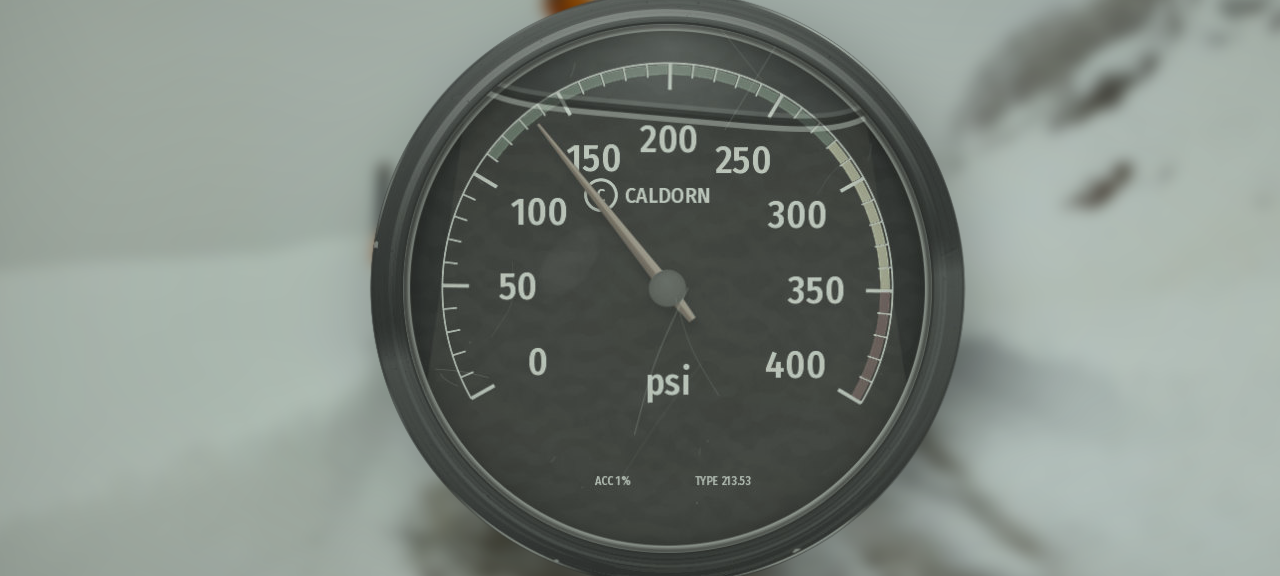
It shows 135; psi
